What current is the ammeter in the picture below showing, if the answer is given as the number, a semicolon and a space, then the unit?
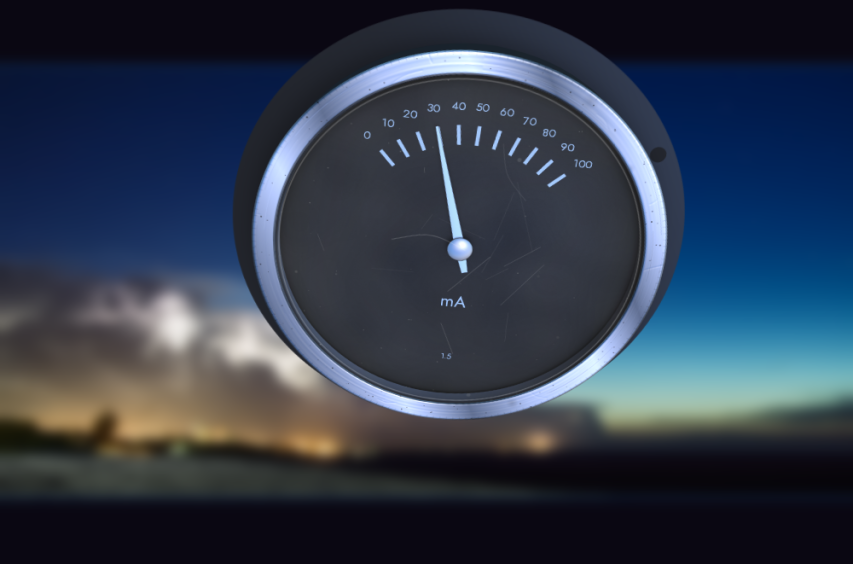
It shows 30; mA
